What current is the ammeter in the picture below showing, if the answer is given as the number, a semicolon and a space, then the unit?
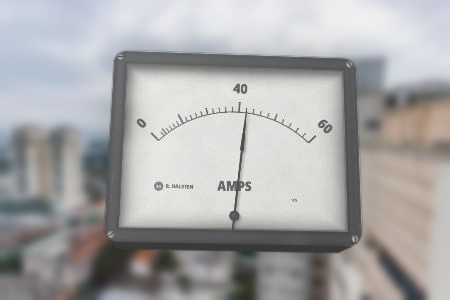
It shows 42; A
